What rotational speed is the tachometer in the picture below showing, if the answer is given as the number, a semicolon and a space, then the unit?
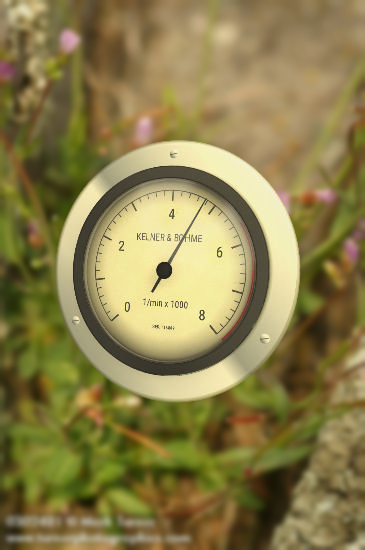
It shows 4800; rpm
